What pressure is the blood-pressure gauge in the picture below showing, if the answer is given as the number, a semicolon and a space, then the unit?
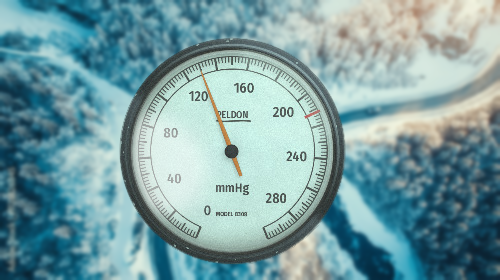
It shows 130; mmHg
